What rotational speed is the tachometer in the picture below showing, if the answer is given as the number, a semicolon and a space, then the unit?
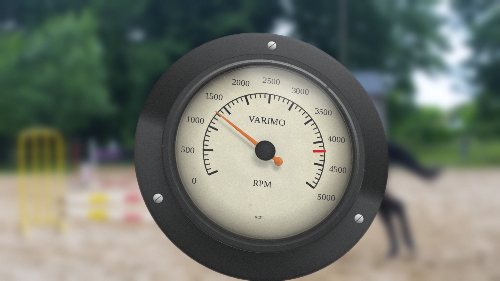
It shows 1300; rpm
